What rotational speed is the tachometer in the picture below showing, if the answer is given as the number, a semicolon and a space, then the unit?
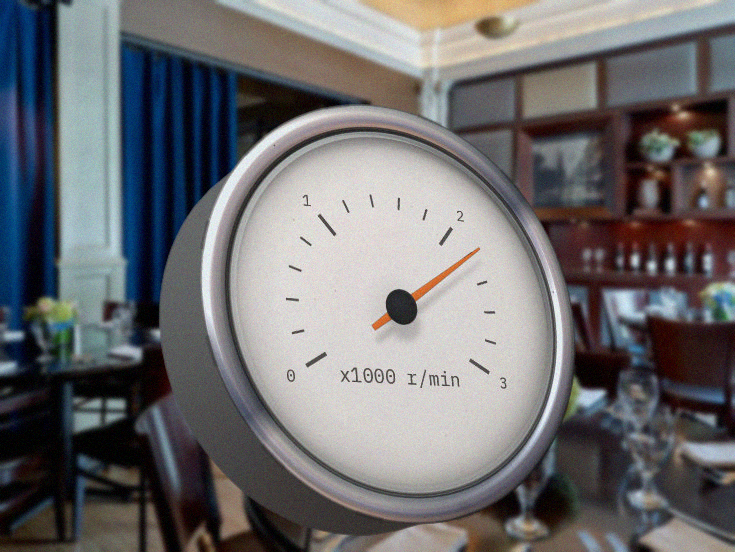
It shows 2200; rpm
